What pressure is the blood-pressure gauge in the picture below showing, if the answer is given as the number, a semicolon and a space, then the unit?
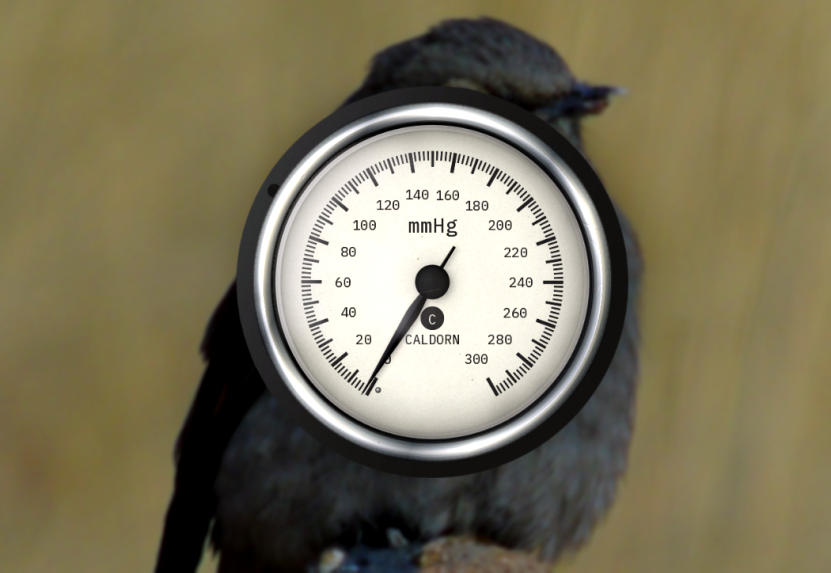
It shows 2; mmHg
